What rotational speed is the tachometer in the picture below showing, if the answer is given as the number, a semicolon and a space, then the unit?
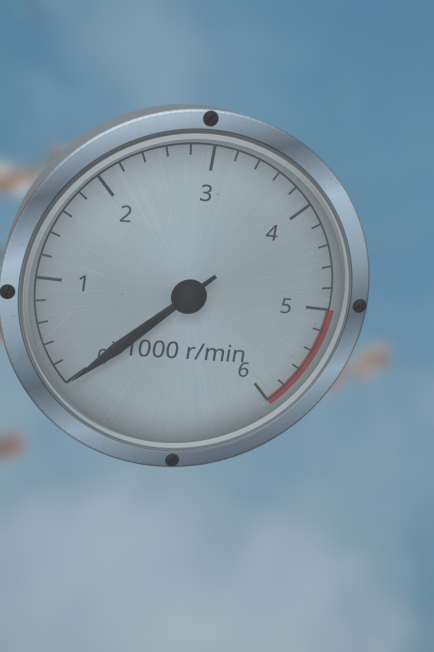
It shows 0; rpm
